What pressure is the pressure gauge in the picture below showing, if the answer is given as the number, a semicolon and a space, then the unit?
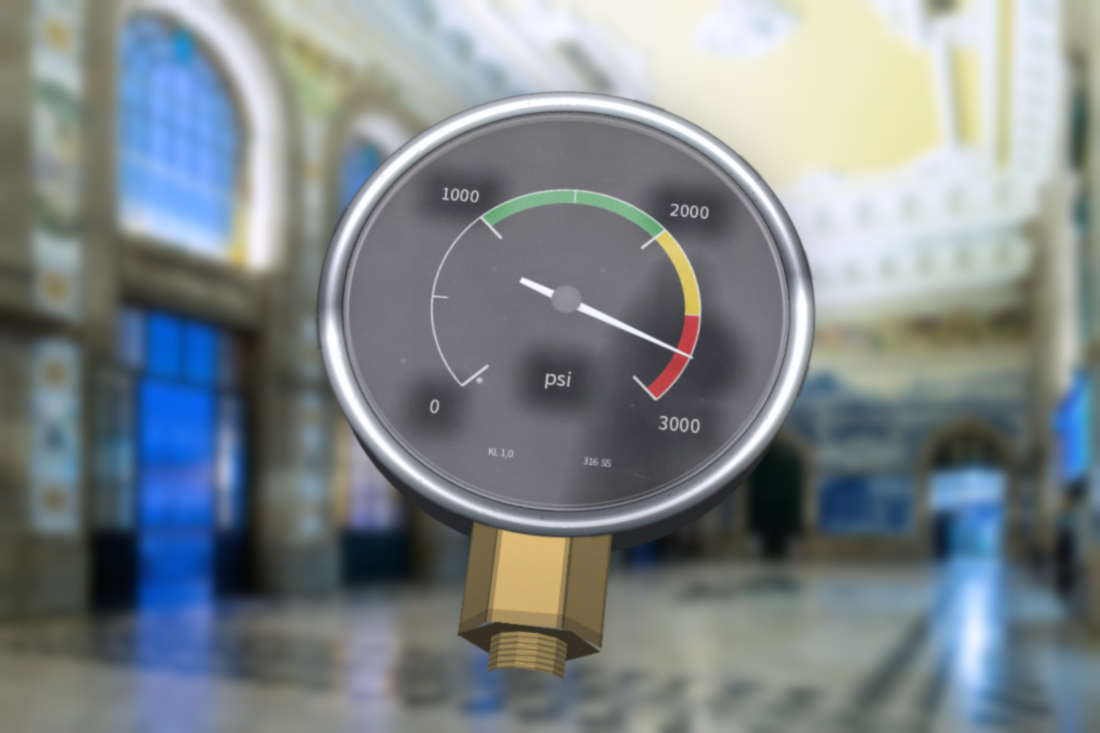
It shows 2750; psi
